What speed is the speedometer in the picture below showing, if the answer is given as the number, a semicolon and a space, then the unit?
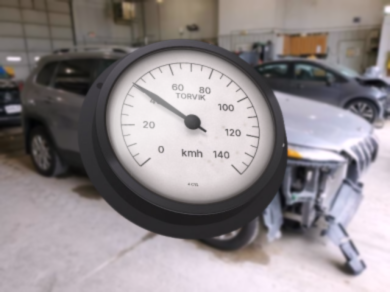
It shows 40; km/h
